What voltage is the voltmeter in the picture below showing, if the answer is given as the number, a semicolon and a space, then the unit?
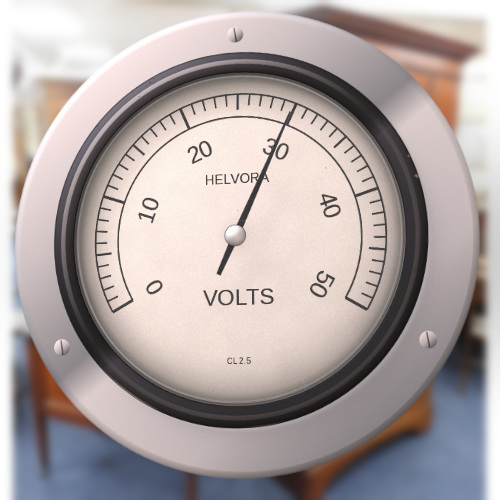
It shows 30; V
